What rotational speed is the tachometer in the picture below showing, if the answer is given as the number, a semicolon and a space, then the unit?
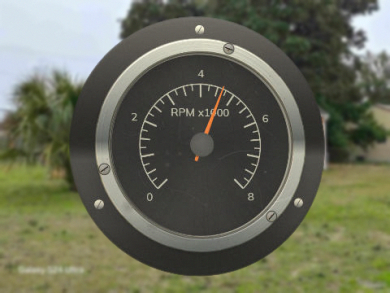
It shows 4625; rpm
